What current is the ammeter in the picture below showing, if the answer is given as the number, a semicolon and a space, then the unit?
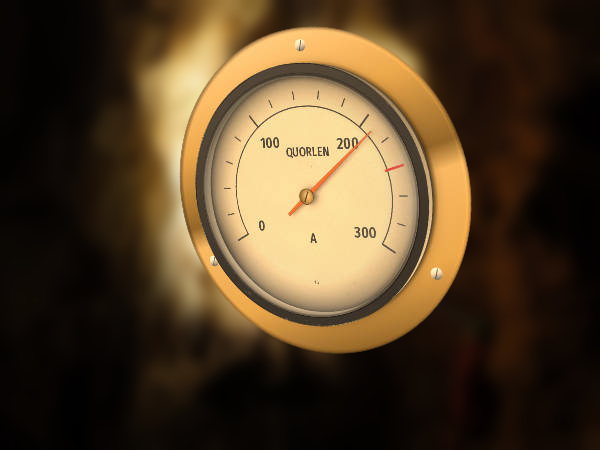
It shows 210; A
